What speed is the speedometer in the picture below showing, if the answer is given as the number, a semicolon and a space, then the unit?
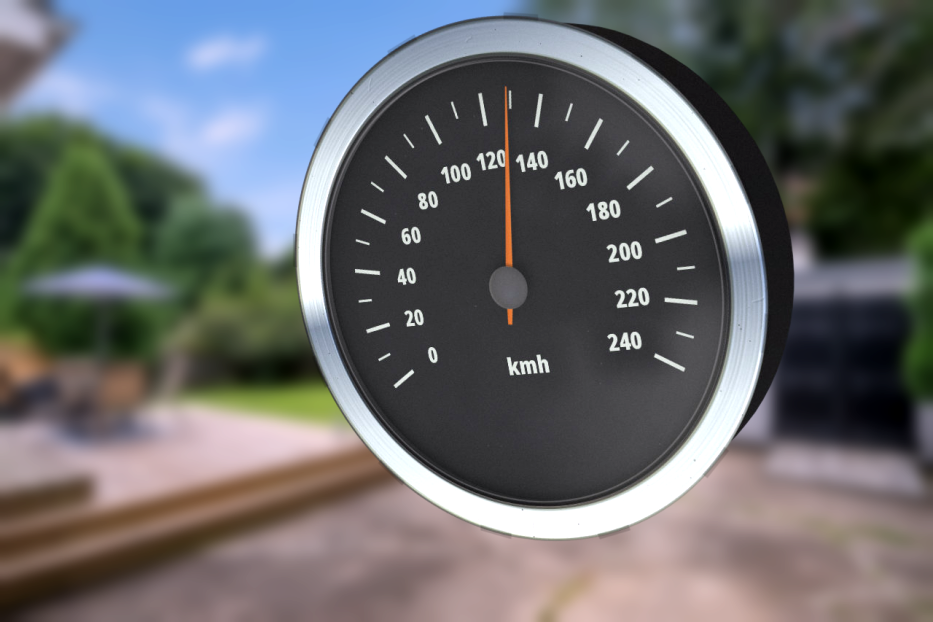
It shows 130; km/h
